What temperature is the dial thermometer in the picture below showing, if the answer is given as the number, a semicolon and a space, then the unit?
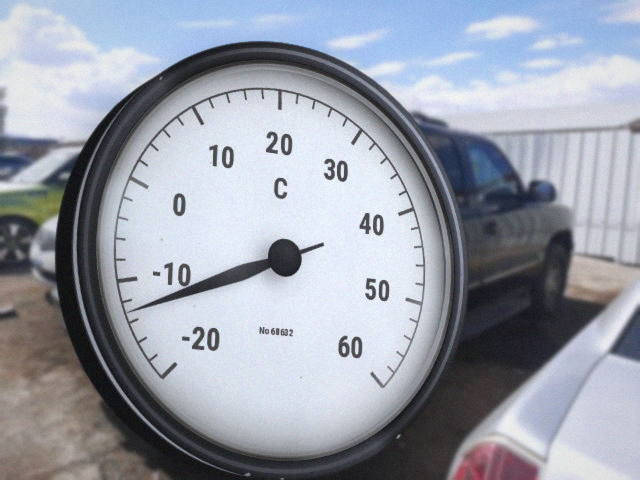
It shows -13; °C
